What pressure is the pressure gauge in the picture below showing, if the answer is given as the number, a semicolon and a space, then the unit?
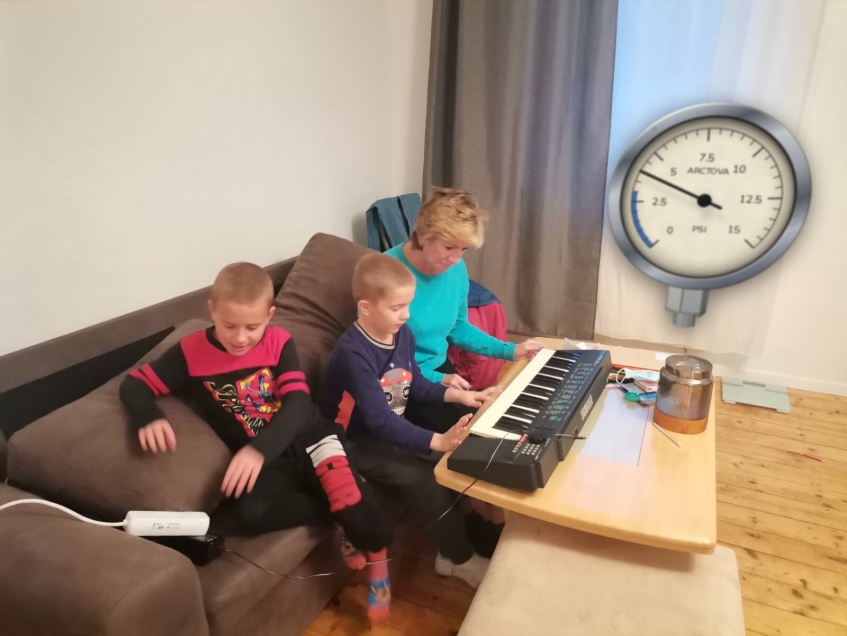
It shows 4; psi
